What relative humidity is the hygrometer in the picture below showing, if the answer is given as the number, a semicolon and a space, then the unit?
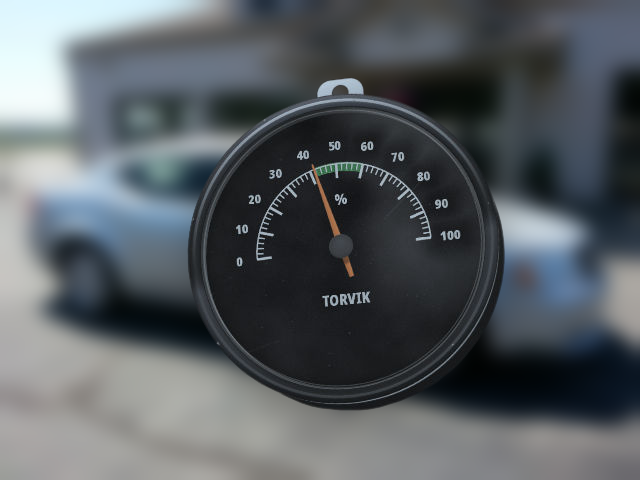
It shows 42; %
